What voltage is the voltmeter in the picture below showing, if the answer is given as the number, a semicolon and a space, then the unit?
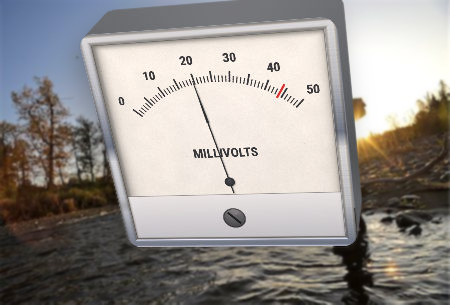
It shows 20; mV
